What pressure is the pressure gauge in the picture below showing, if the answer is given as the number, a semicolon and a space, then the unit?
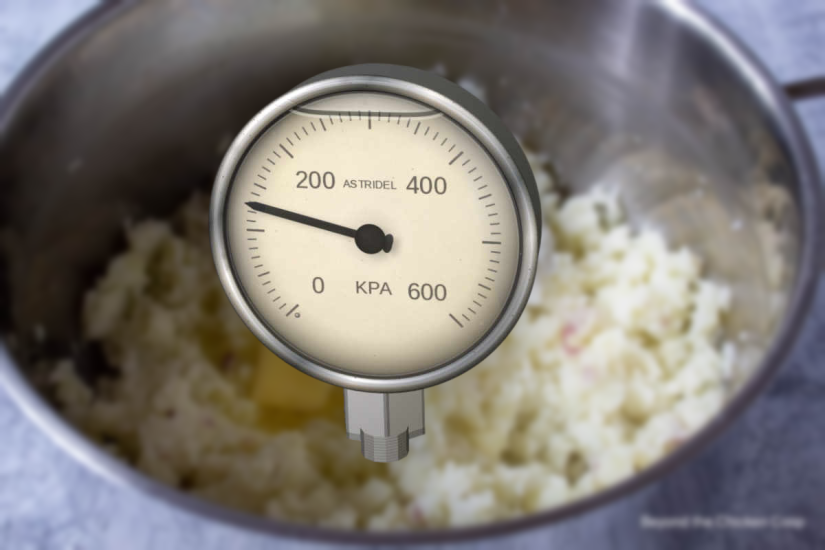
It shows 130; kPa
